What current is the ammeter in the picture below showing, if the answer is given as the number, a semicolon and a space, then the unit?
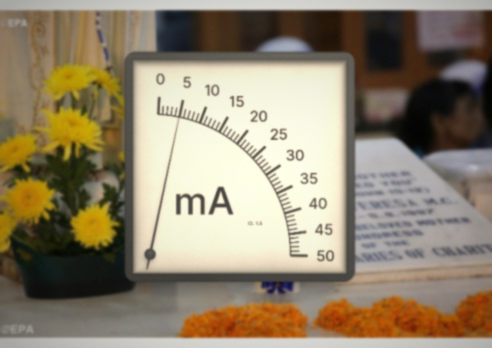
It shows 5; mA
